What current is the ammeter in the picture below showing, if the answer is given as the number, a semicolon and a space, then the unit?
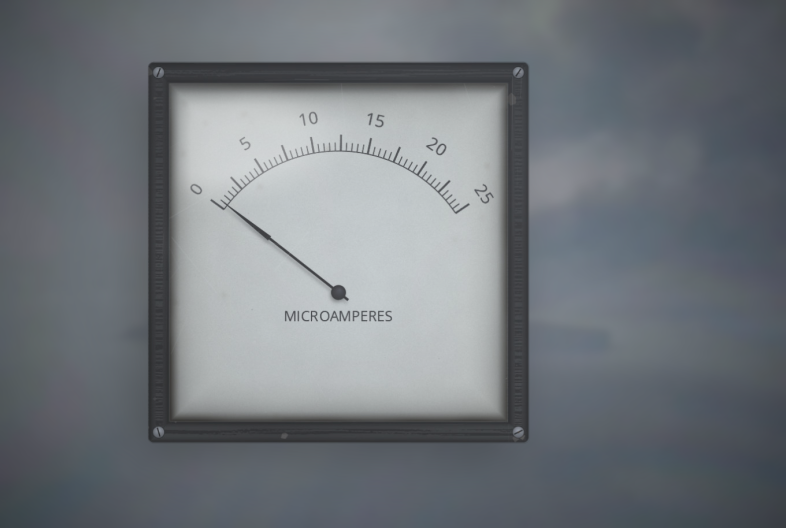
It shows 0.5; µA
